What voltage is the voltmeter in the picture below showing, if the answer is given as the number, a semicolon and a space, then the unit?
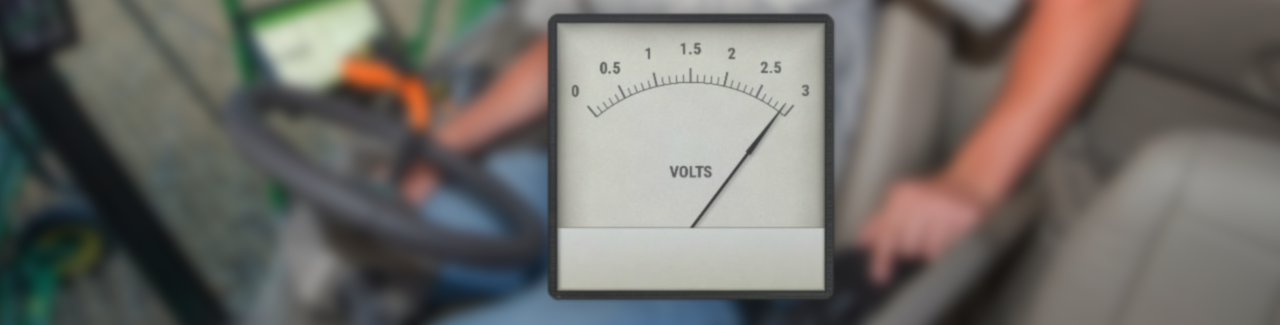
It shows 2.9; V
